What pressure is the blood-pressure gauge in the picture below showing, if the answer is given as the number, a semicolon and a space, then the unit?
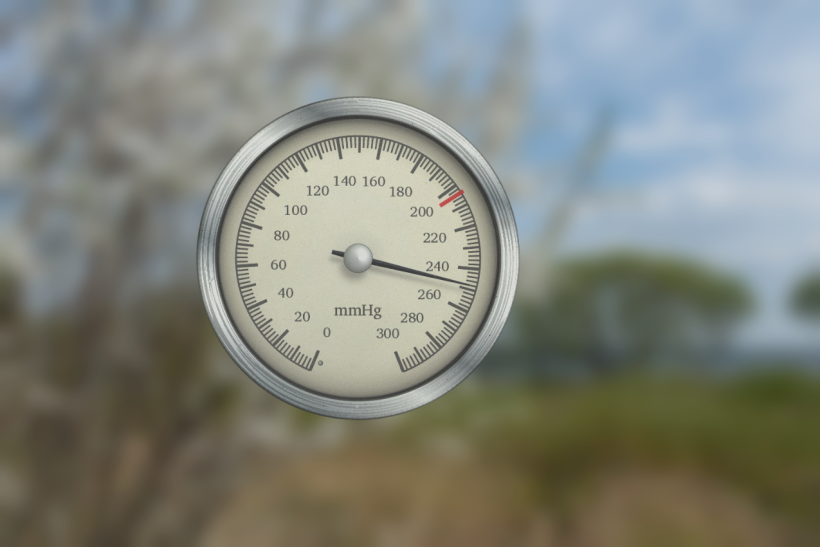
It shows 248; mmHg
